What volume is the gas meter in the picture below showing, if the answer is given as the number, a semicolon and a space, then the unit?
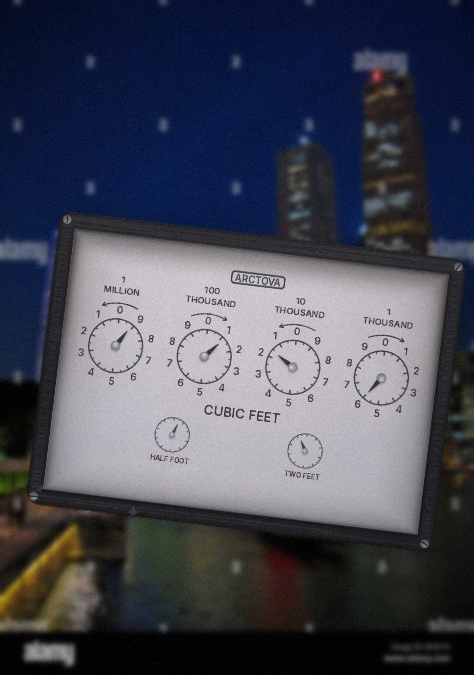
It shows 911600; ft³
